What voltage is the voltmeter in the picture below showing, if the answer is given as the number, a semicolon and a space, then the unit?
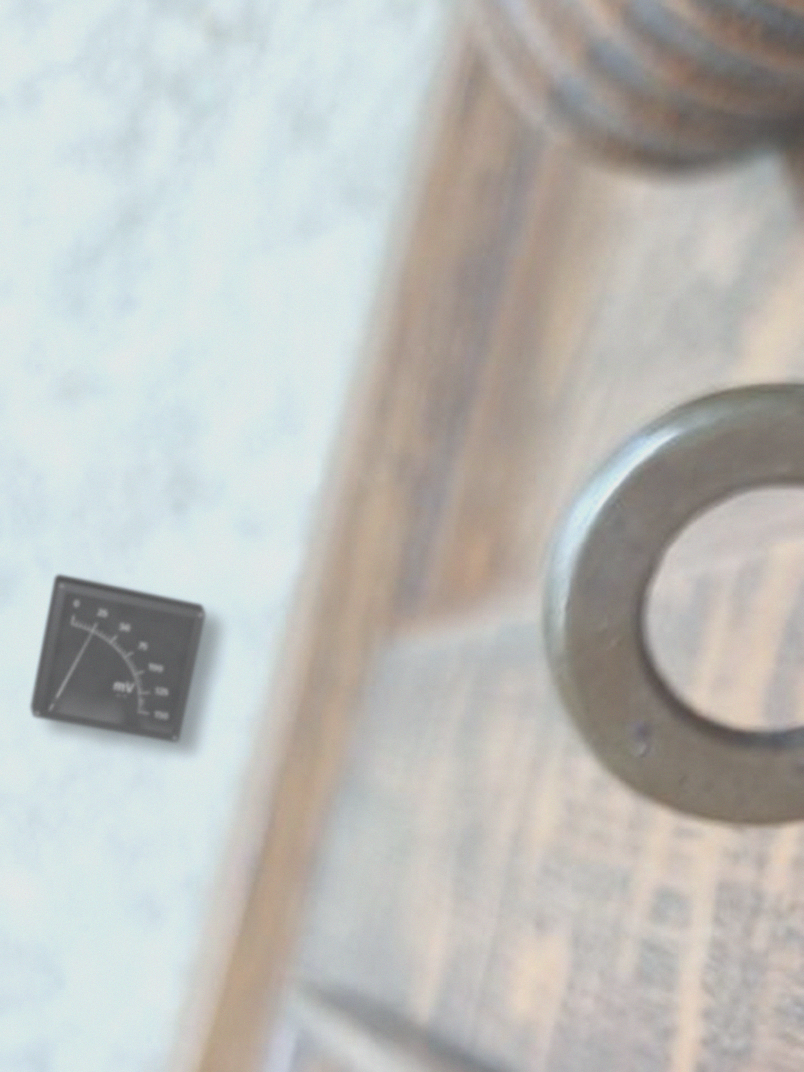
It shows 25; mV
